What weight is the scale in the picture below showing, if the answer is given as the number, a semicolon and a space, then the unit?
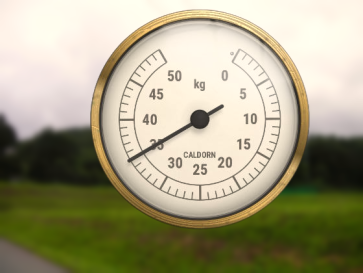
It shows 35; kg
